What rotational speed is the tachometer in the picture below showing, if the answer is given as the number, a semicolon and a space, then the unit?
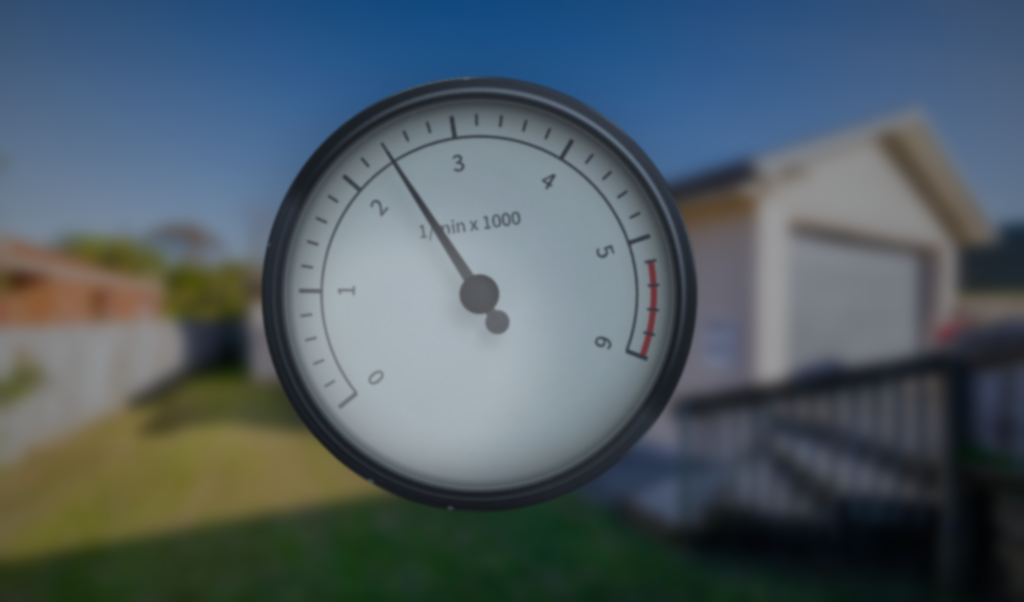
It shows 2400; rpm
